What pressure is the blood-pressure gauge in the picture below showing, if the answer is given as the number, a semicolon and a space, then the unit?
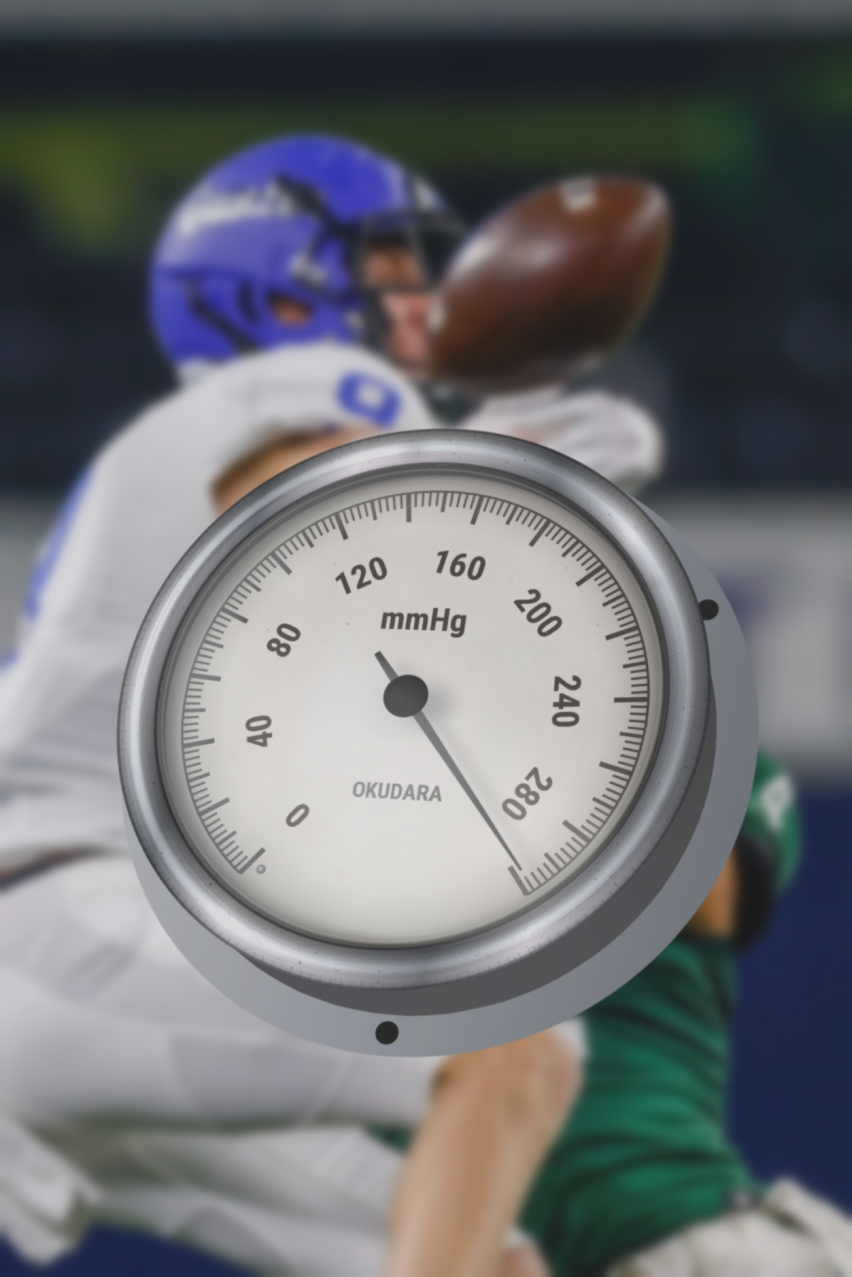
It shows 298; mmHg
